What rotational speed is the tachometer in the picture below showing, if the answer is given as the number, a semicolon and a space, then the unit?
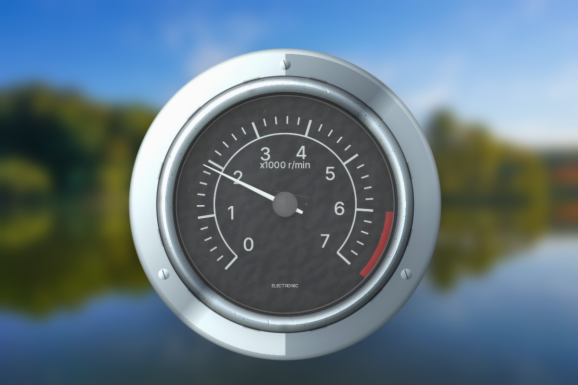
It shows 1900; rpm
